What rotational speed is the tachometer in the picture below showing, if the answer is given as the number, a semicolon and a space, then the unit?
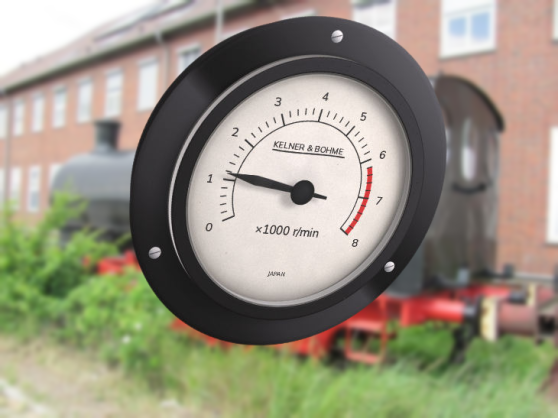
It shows 1200; rpm
